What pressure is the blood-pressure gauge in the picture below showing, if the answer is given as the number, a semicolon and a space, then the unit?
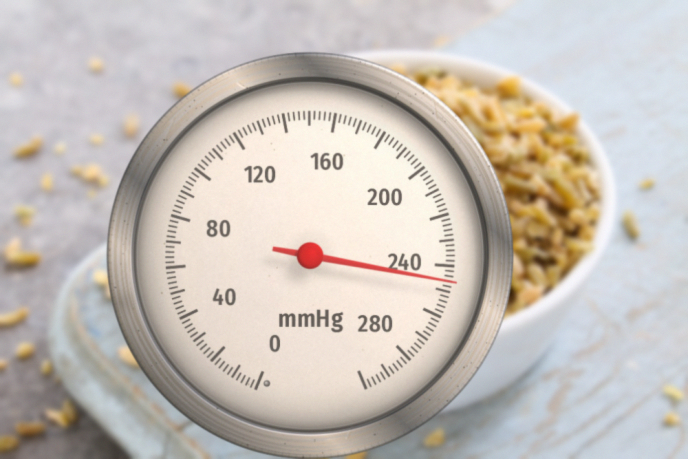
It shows 246; mmHg
